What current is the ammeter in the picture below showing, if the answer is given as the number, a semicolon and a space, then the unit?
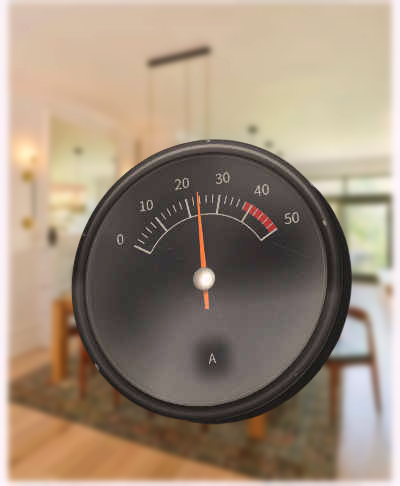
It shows 24; A
